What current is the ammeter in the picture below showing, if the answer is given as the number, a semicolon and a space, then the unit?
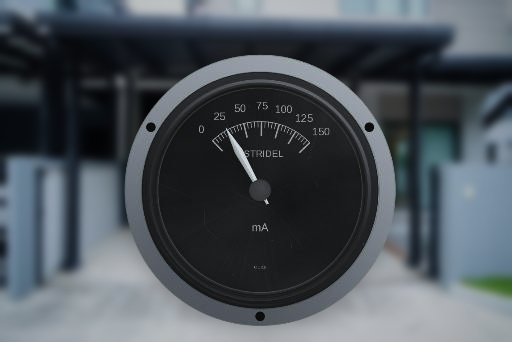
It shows 25; mA
